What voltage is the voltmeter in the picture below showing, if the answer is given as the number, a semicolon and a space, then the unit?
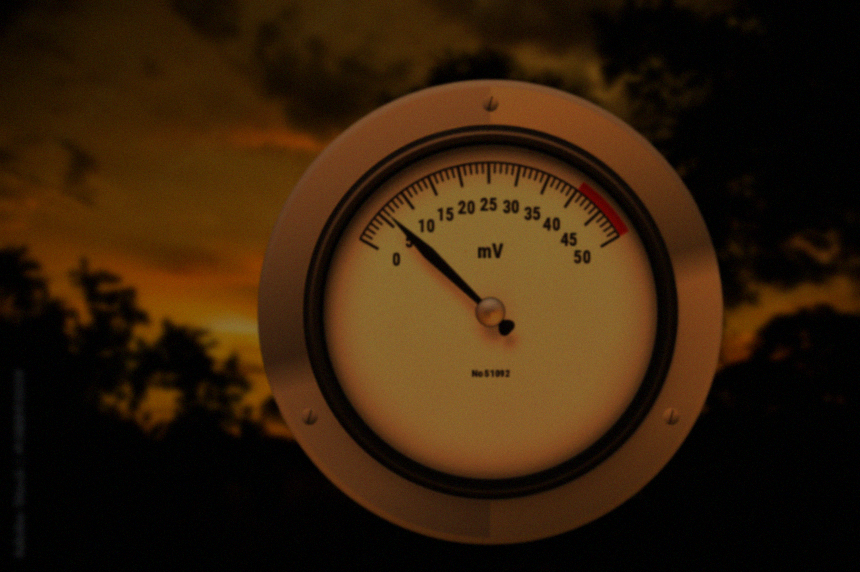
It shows 6; mV
